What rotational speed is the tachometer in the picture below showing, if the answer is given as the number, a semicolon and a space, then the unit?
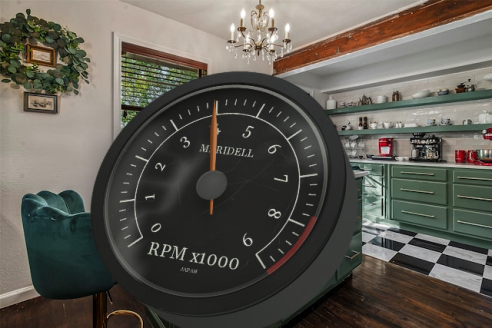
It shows 4000; rpm
